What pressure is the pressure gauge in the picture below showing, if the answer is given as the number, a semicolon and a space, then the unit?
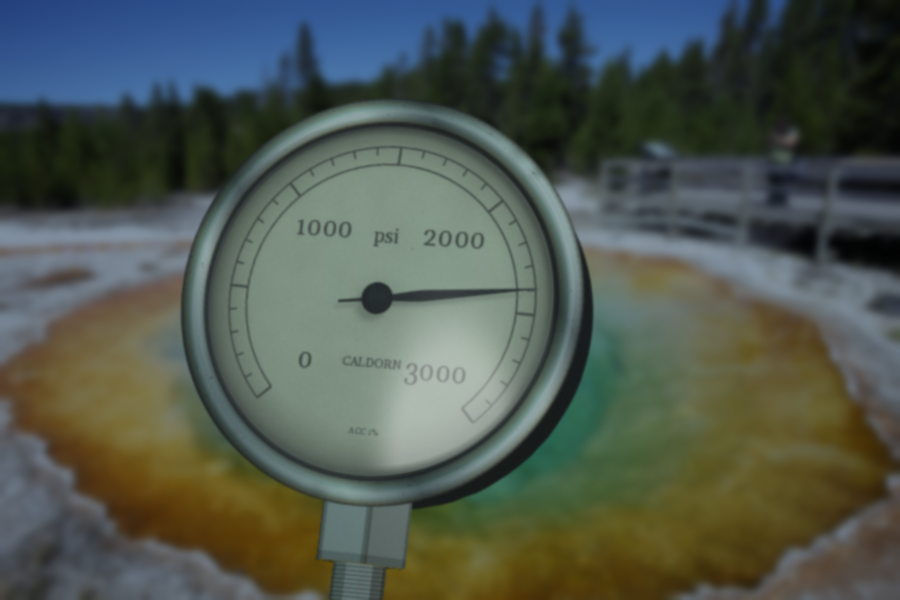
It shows 2400; psi
